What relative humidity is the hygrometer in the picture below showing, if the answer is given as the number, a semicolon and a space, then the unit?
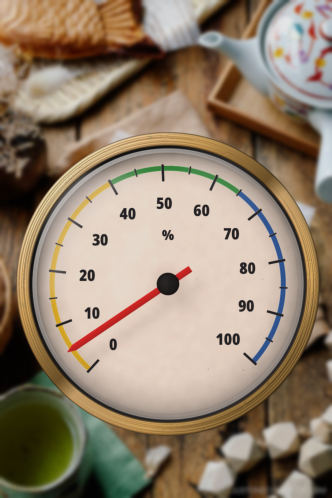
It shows 5; %
